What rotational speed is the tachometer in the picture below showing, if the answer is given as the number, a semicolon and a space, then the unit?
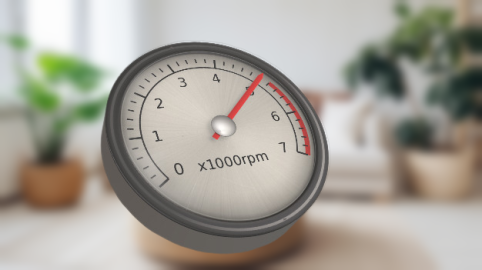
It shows 5000; rpm
